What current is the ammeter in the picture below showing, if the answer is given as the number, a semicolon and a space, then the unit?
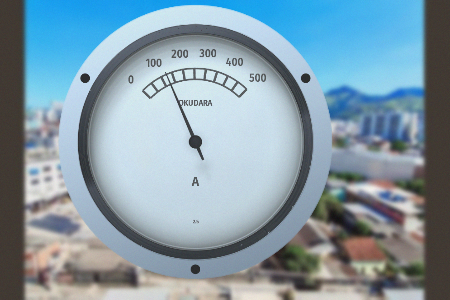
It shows 125; A
